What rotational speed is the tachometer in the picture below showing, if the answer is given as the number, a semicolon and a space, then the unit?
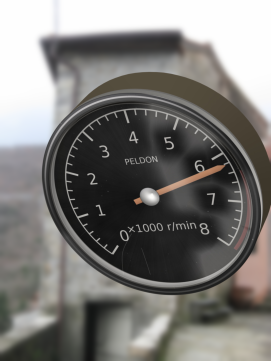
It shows 6200; rpm
